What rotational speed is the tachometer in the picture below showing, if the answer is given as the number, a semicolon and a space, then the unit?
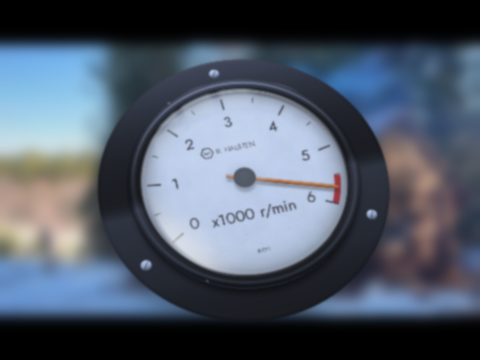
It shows 5750; rpm
